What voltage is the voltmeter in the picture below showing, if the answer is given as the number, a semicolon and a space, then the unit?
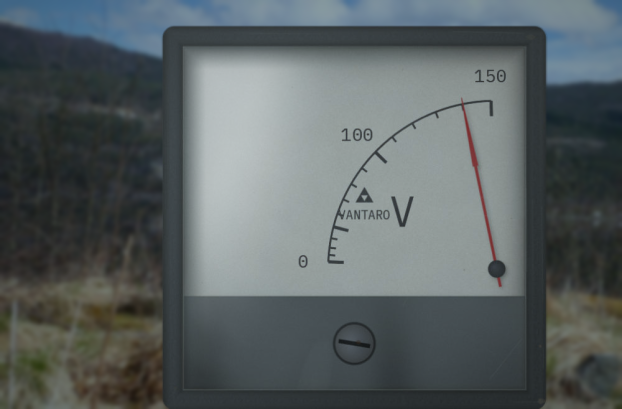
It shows 140; V
